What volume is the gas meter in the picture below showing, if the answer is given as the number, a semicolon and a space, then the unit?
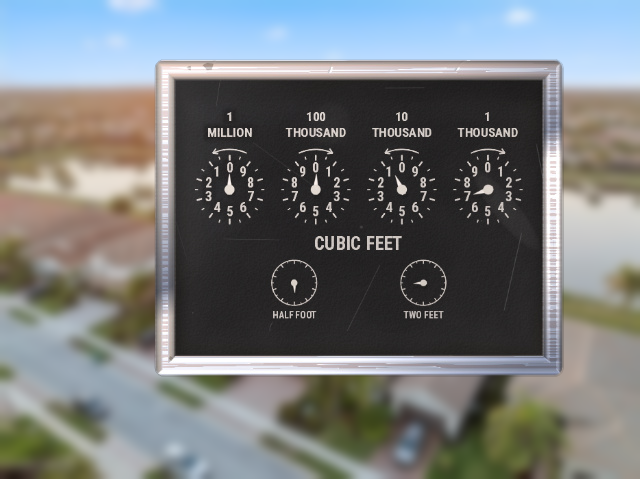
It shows 700; ft³
